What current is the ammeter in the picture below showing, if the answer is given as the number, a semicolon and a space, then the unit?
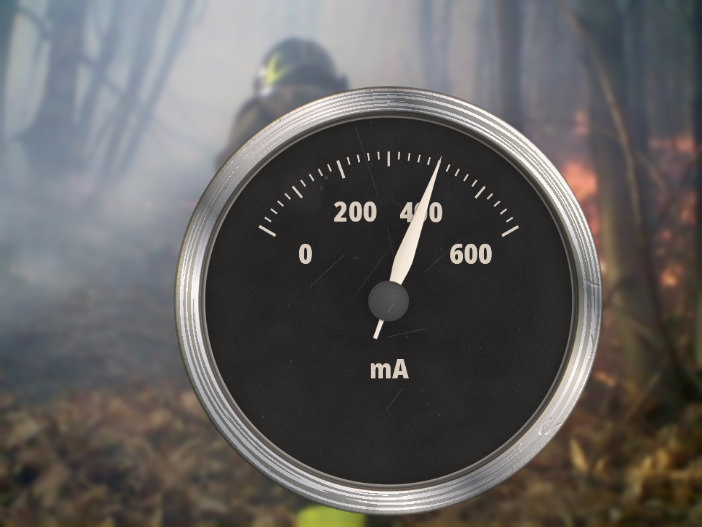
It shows 400; mA
